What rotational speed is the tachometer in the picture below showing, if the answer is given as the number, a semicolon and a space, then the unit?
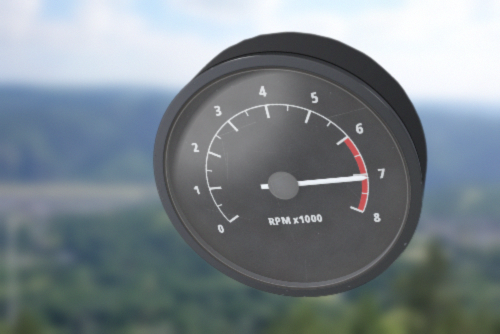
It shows 7000; rpm
